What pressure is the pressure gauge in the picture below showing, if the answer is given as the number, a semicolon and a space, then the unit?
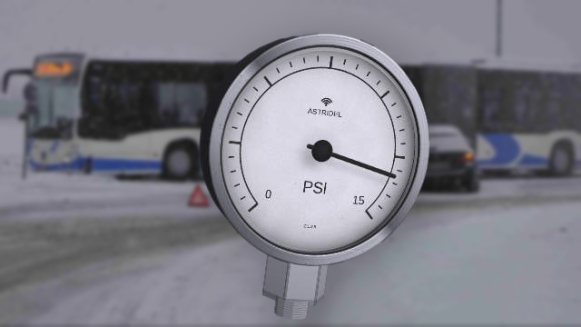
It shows 13.25; psi
